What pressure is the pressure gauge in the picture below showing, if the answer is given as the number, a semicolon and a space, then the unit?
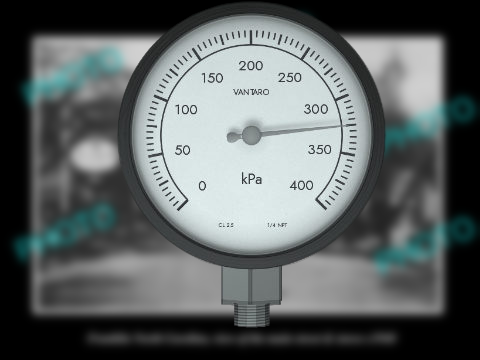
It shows 325; kPa
